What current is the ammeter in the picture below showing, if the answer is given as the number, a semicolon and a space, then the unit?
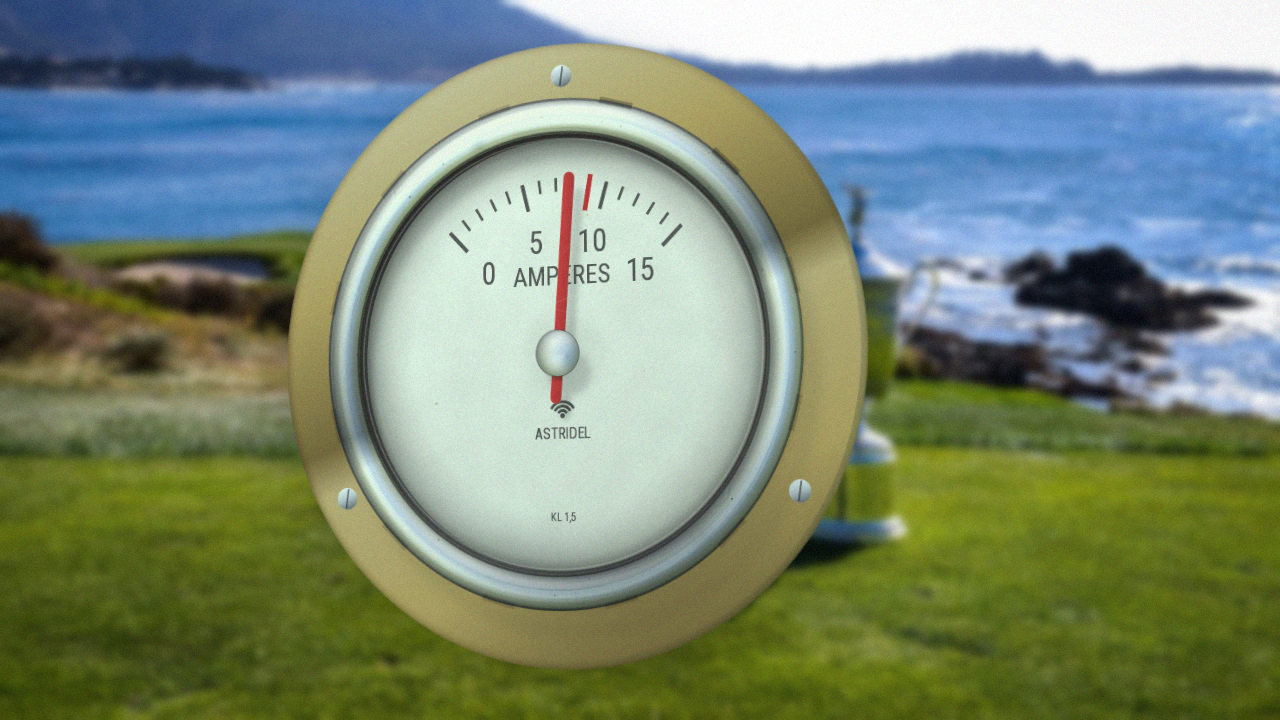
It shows 8; A
